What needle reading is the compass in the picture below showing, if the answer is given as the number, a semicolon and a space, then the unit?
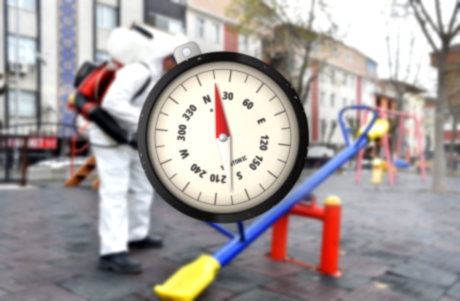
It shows 15; °
